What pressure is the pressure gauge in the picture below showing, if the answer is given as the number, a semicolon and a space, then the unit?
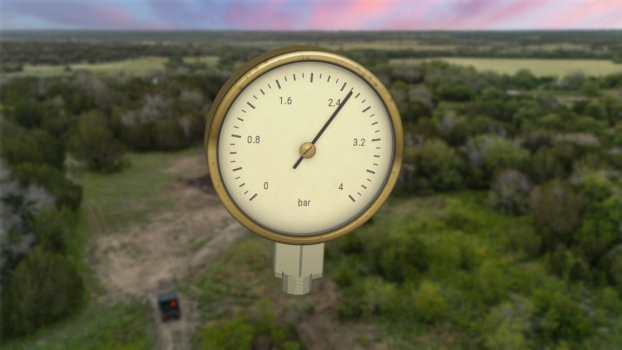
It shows 2.5; bar
